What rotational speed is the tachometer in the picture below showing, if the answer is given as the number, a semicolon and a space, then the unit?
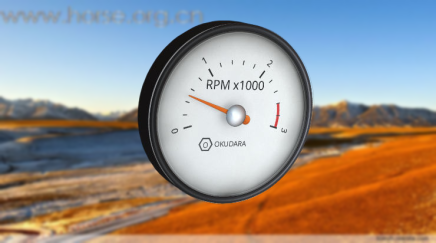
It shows 500; rpm
